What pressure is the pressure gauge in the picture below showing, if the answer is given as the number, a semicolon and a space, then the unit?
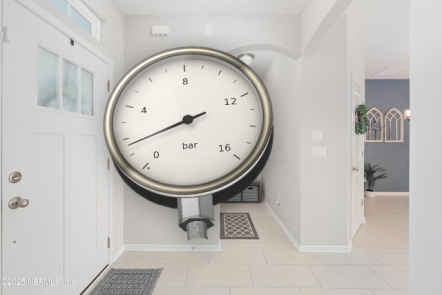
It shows 1.5; bar
